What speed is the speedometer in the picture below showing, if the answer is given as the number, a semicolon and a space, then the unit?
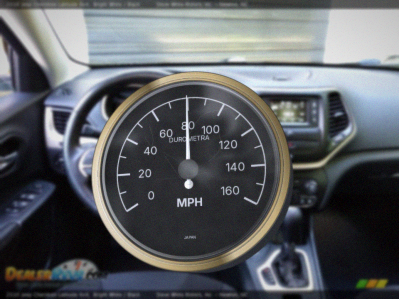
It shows 80; mph
